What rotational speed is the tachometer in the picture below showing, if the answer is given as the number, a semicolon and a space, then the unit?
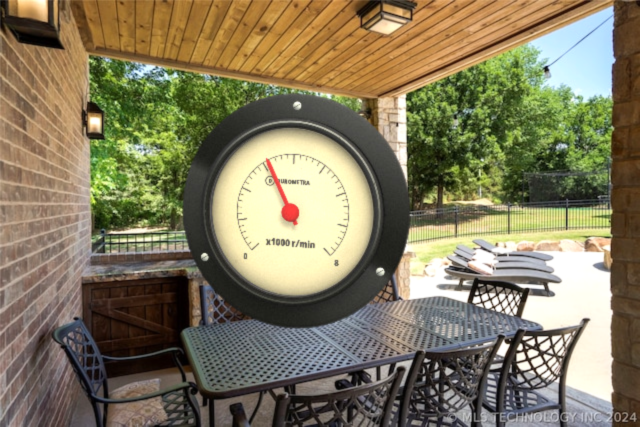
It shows 3200; rpm
